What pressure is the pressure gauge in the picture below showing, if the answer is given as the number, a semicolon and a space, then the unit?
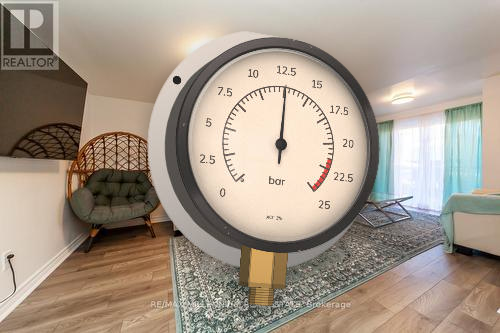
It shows 12.5; bar
